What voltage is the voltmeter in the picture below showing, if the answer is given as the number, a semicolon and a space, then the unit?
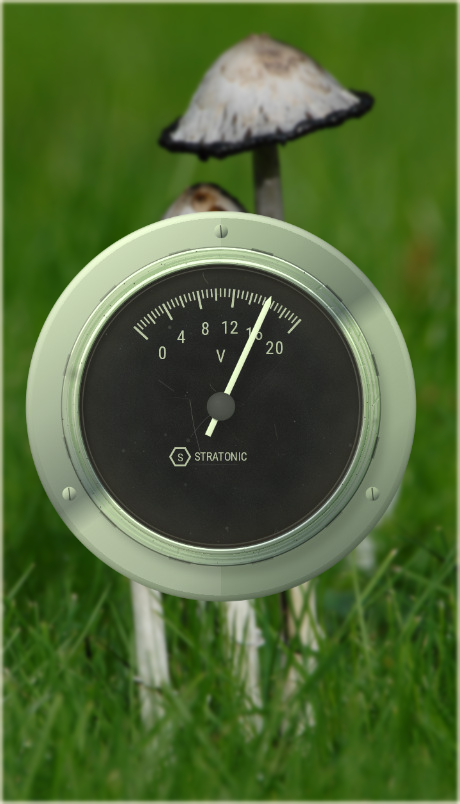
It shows 16; V
